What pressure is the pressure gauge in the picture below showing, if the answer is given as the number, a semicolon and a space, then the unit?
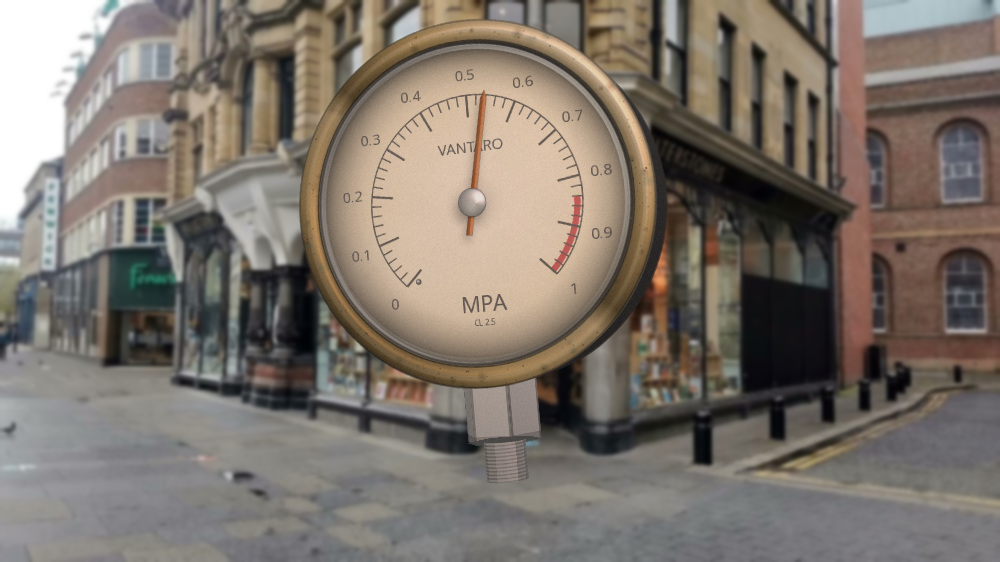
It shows 0.54; MPa
